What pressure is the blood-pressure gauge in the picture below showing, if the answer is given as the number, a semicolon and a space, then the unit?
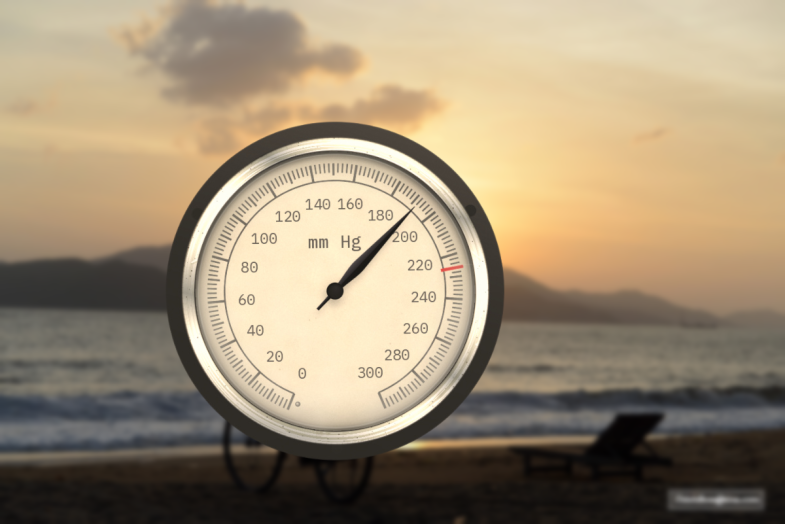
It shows 192; mmHg
